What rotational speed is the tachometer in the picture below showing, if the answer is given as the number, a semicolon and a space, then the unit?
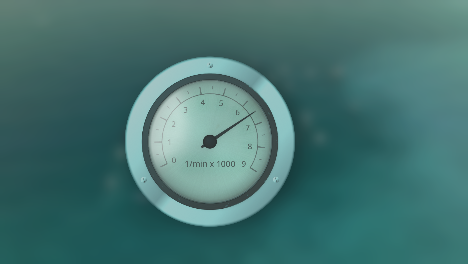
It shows 6500; rpm
